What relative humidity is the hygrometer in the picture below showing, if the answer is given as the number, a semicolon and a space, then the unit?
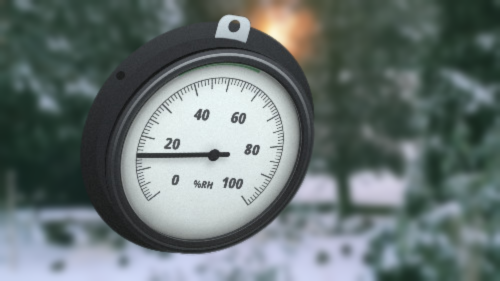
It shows 15; %
